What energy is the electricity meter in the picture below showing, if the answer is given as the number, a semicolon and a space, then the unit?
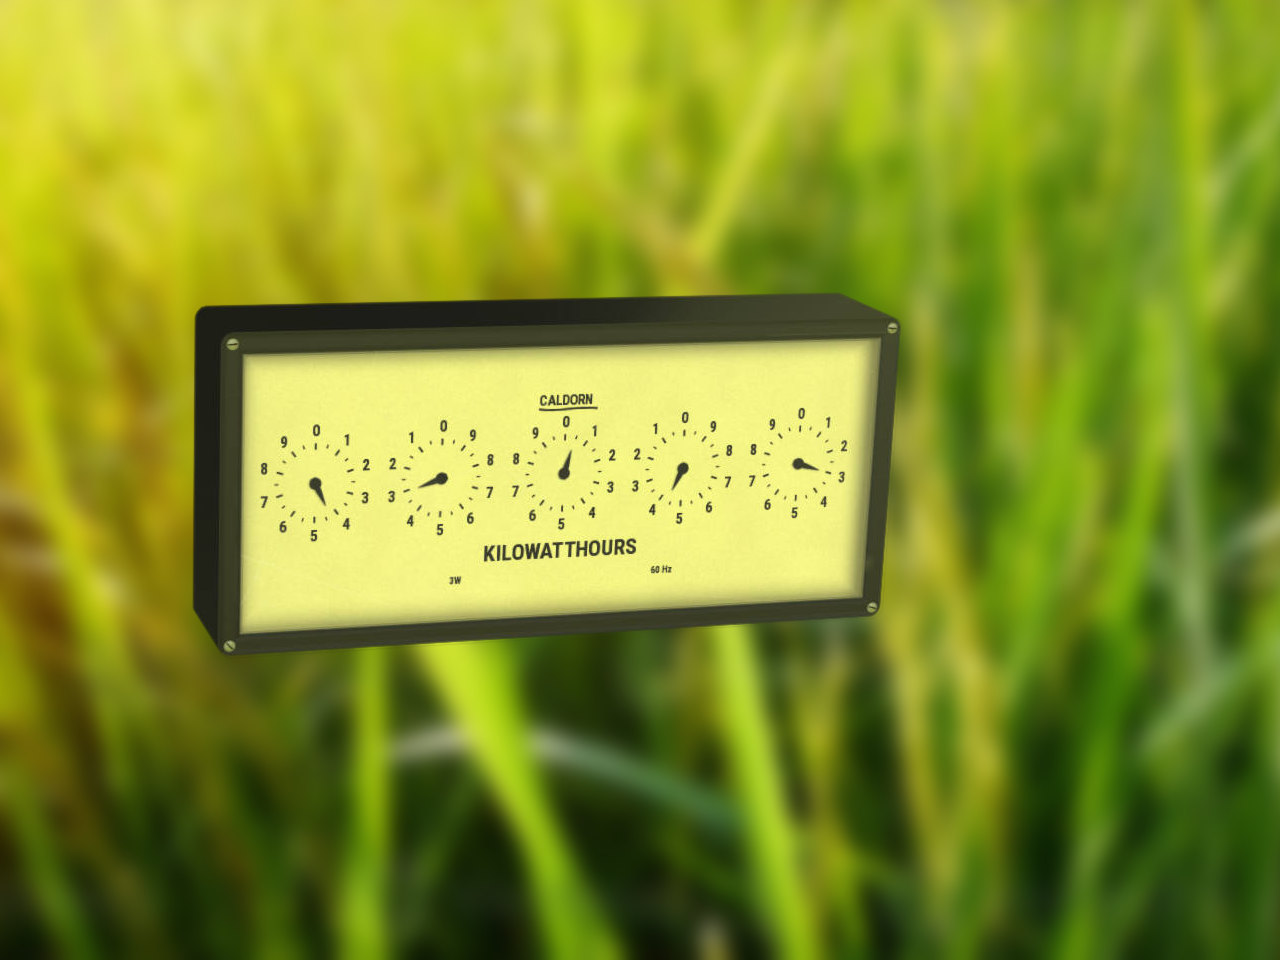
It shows 43043; kWh
